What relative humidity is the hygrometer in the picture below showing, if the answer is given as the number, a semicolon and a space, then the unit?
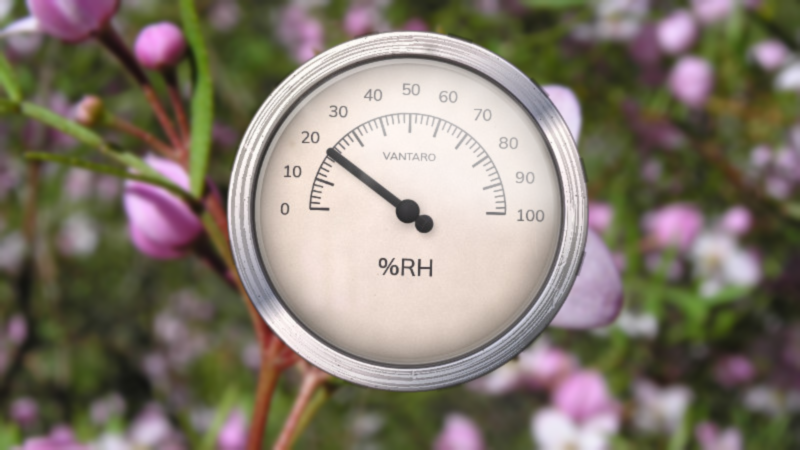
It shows 20; %
